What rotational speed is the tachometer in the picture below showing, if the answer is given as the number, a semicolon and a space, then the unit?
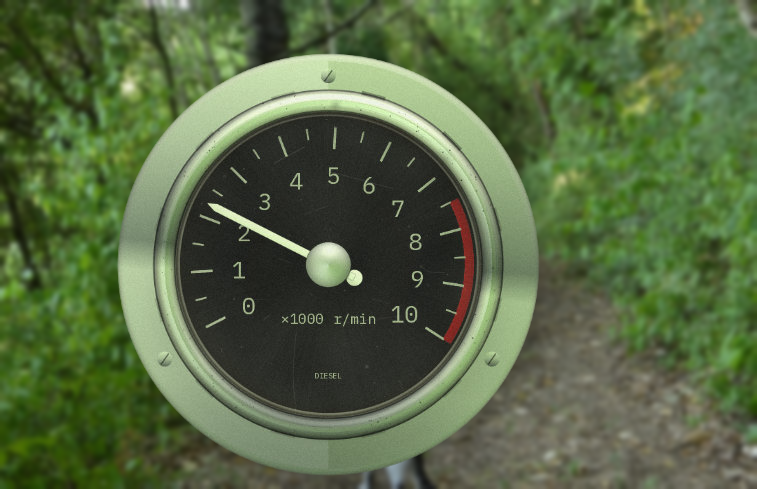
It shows 2250; rpm
